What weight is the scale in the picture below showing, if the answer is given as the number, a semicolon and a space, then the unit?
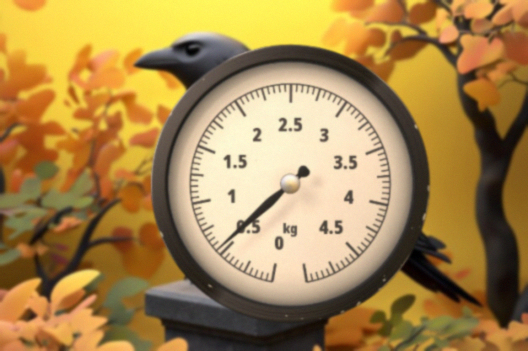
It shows 0.55; kg
